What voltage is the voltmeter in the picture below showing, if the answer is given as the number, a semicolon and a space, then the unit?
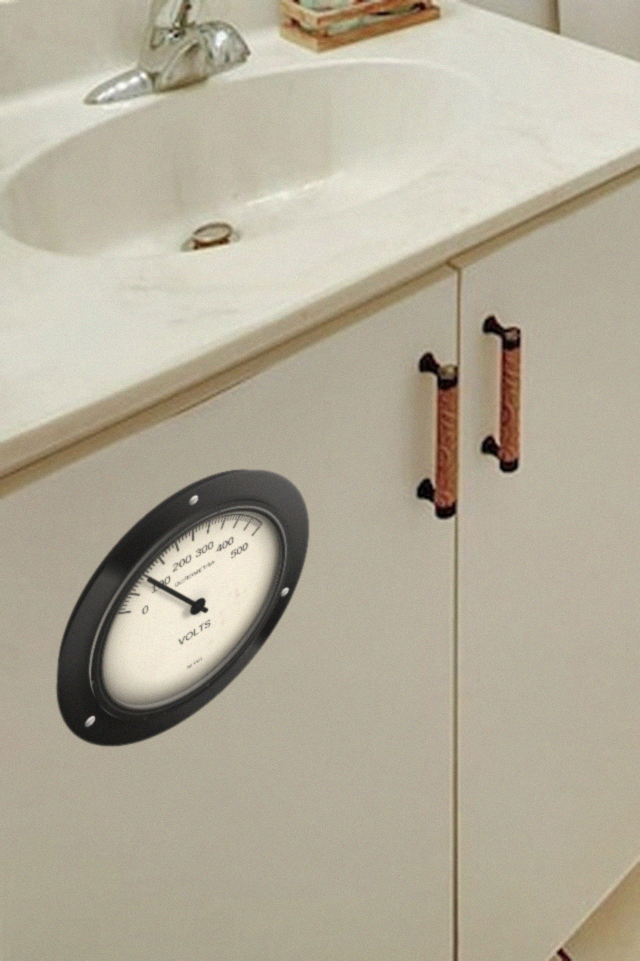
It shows 100; V
